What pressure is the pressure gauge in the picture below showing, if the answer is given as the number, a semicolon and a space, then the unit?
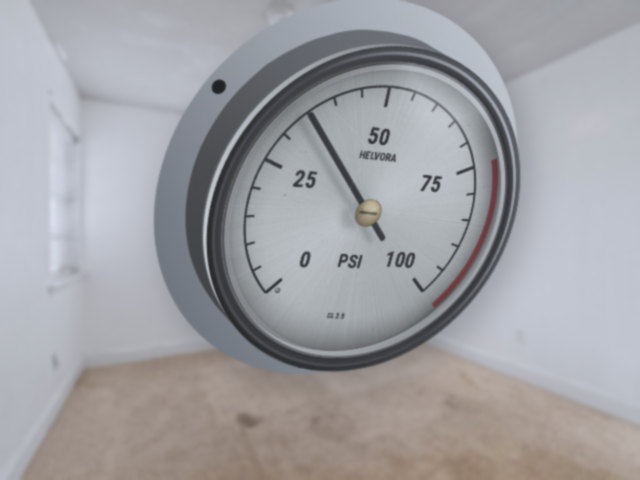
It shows 35; psi
